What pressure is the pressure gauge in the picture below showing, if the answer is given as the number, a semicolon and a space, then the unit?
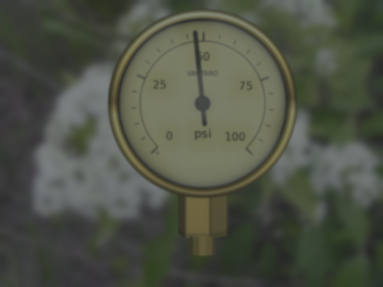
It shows 47.5; psi
